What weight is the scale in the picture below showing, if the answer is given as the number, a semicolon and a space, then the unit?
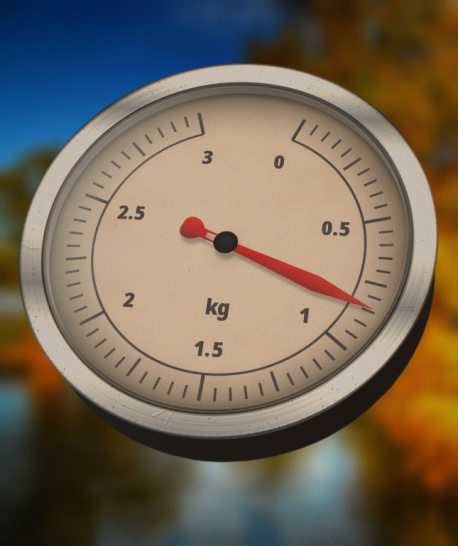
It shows 0.85; kg
